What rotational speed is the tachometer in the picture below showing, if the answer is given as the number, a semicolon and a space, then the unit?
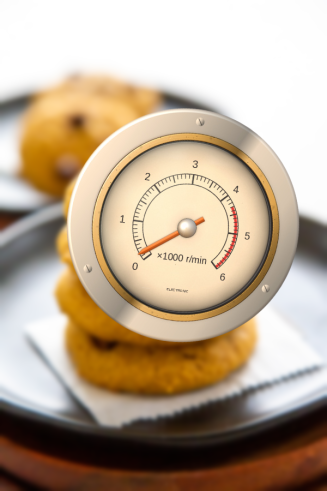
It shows 200; rpm
